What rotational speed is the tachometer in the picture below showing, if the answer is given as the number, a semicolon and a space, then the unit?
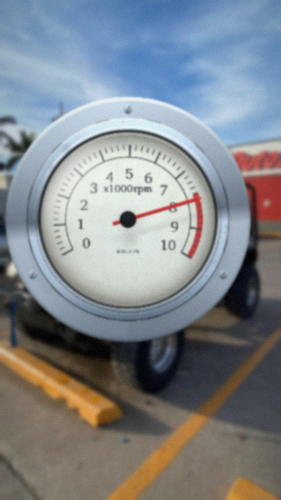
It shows 8000; rpm
